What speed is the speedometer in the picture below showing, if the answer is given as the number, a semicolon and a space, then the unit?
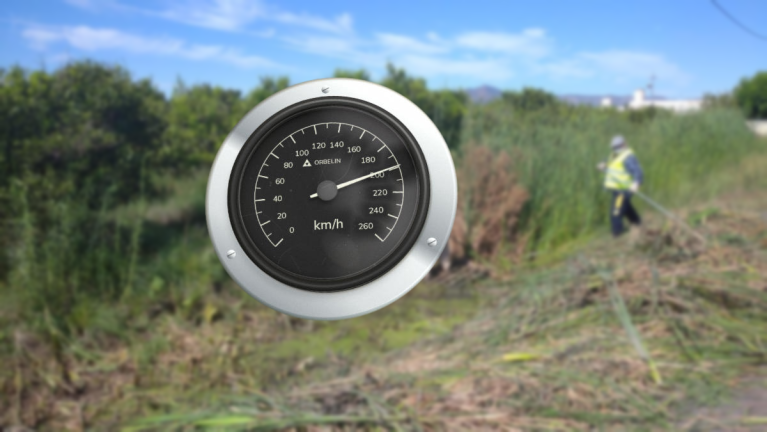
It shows 200; km/h
